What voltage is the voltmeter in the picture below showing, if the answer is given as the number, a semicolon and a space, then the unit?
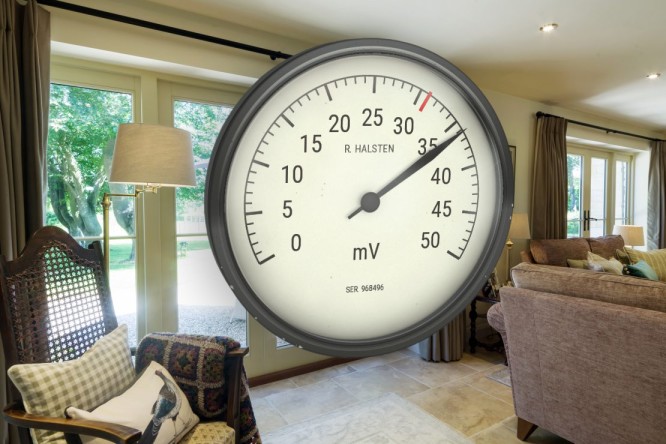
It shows 36; mV
